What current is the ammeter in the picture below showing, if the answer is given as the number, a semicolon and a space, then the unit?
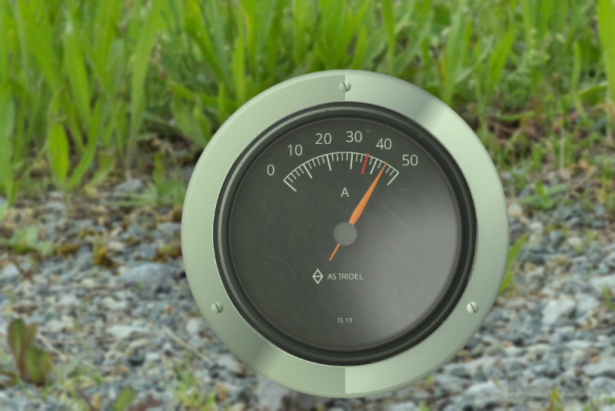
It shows 44; A
